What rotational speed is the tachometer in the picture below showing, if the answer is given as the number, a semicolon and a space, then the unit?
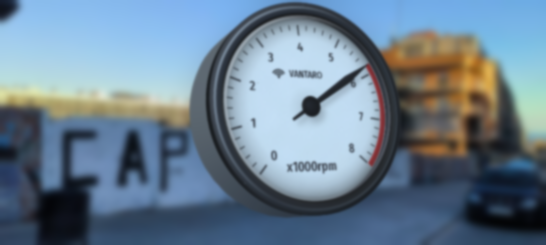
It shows 5800; rpm
